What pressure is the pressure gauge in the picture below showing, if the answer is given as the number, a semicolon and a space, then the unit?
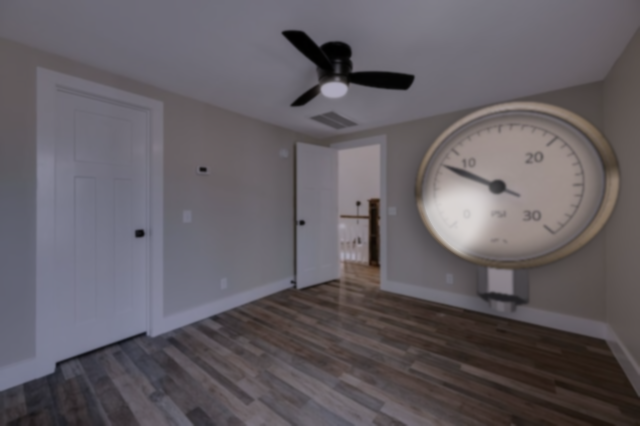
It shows 8; psi
